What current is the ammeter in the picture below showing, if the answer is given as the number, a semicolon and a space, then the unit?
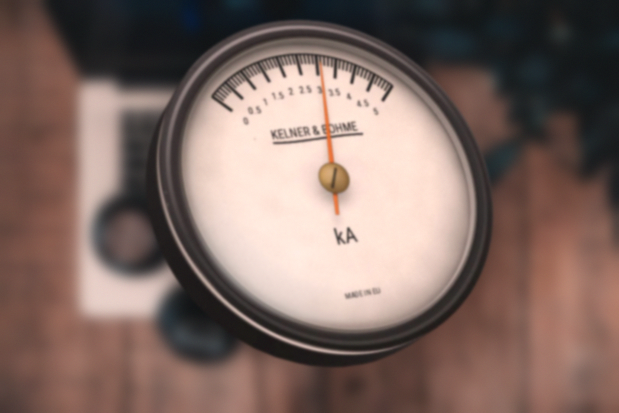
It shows 3; kA
